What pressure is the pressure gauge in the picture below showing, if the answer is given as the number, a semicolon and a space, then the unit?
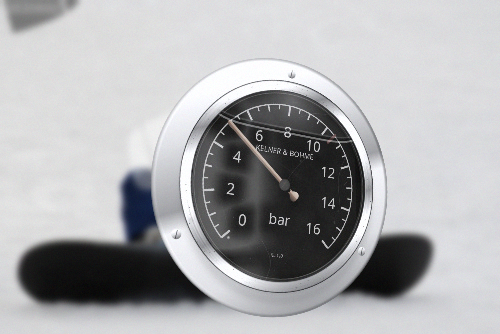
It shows 5; bar
